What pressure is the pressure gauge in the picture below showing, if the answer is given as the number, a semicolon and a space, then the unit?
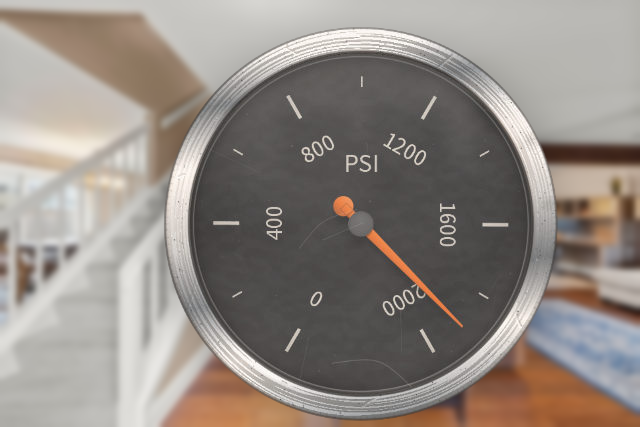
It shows 1900; psi
